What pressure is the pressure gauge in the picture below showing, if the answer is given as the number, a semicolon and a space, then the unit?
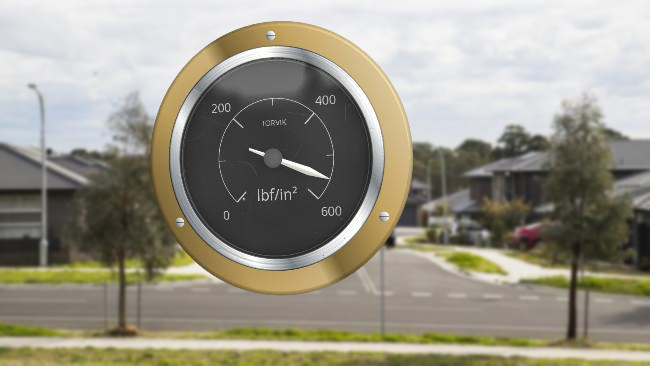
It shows 550; psi
